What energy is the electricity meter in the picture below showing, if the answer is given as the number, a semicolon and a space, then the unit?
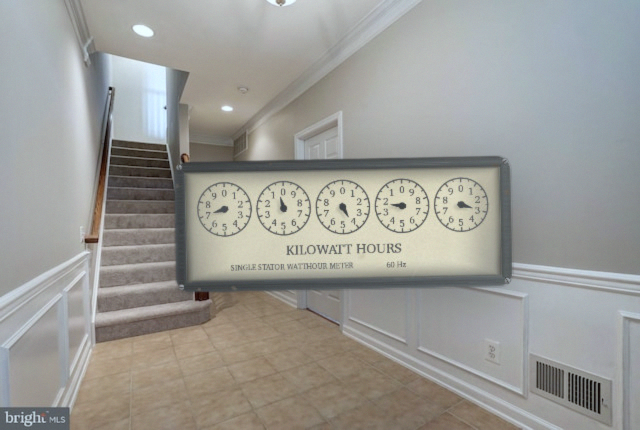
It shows 70423; kWh
